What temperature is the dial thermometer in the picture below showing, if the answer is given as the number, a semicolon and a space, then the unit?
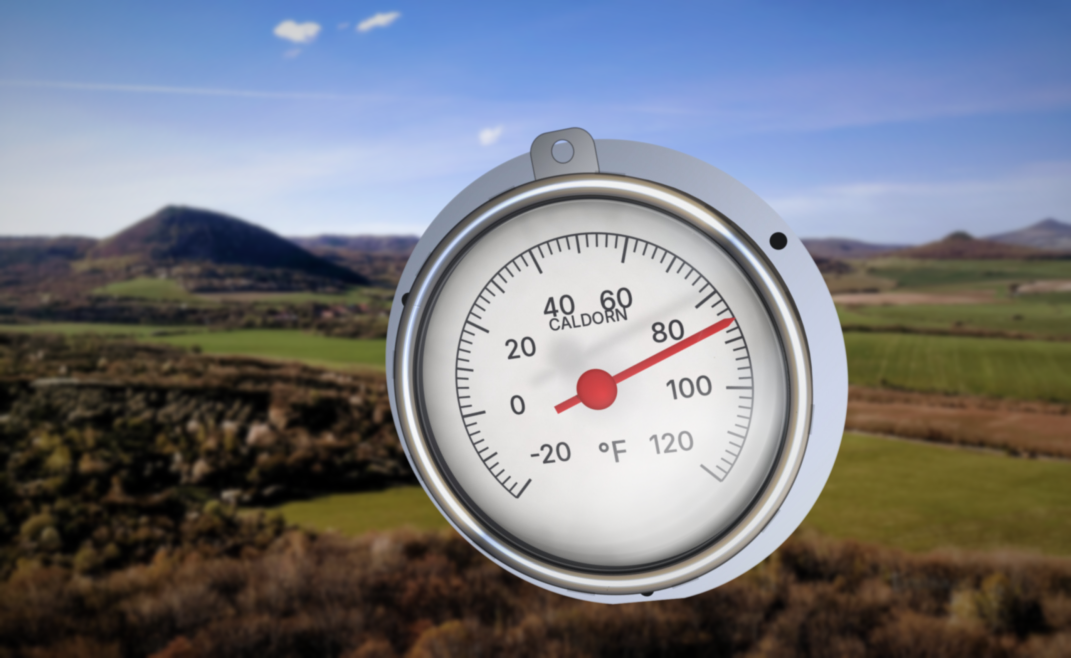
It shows 86; °F
